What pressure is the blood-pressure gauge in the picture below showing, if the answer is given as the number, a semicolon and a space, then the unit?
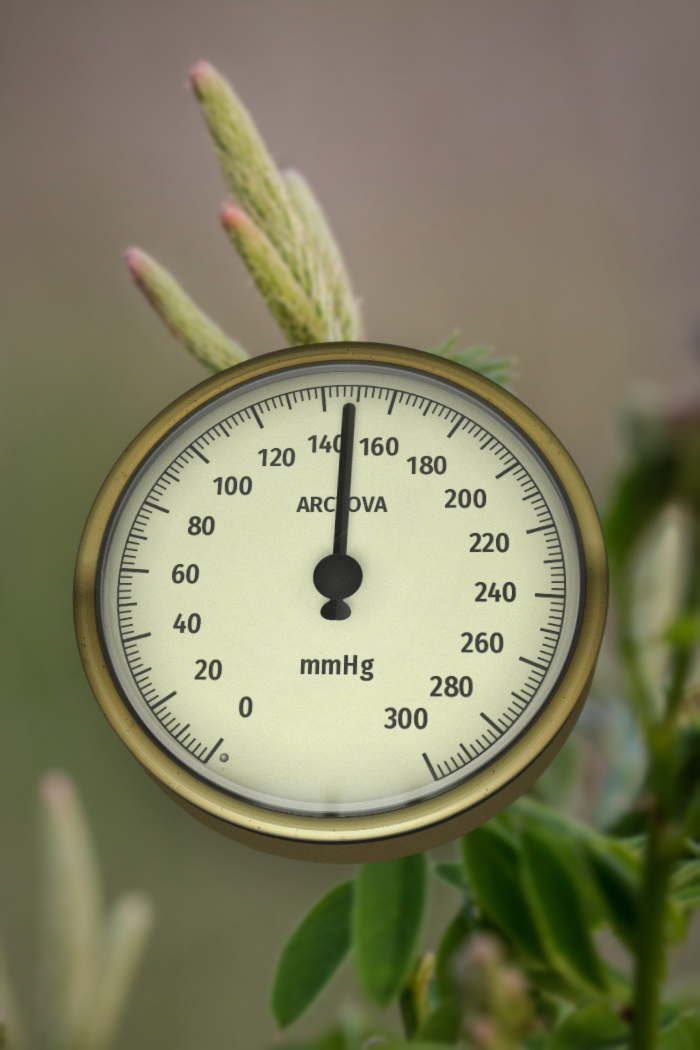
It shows 148; mmHg
